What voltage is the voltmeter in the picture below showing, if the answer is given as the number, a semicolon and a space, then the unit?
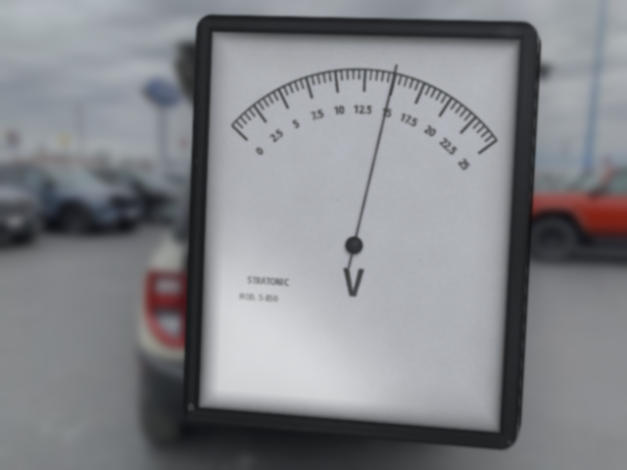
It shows 15; V
